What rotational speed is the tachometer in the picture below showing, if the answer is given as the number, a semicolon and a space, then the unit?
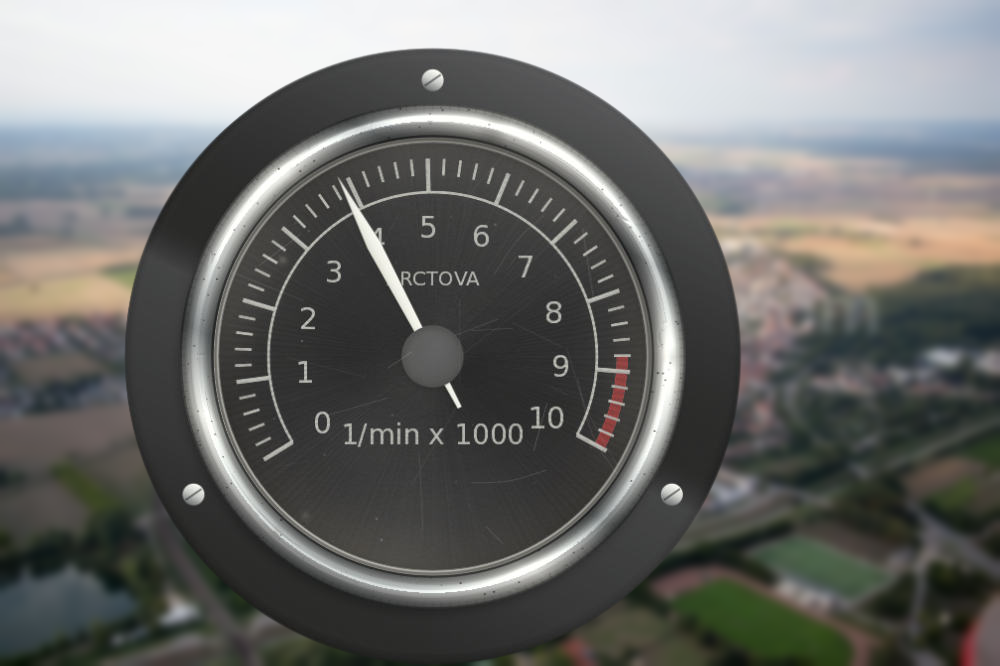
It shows 3900; rpm
